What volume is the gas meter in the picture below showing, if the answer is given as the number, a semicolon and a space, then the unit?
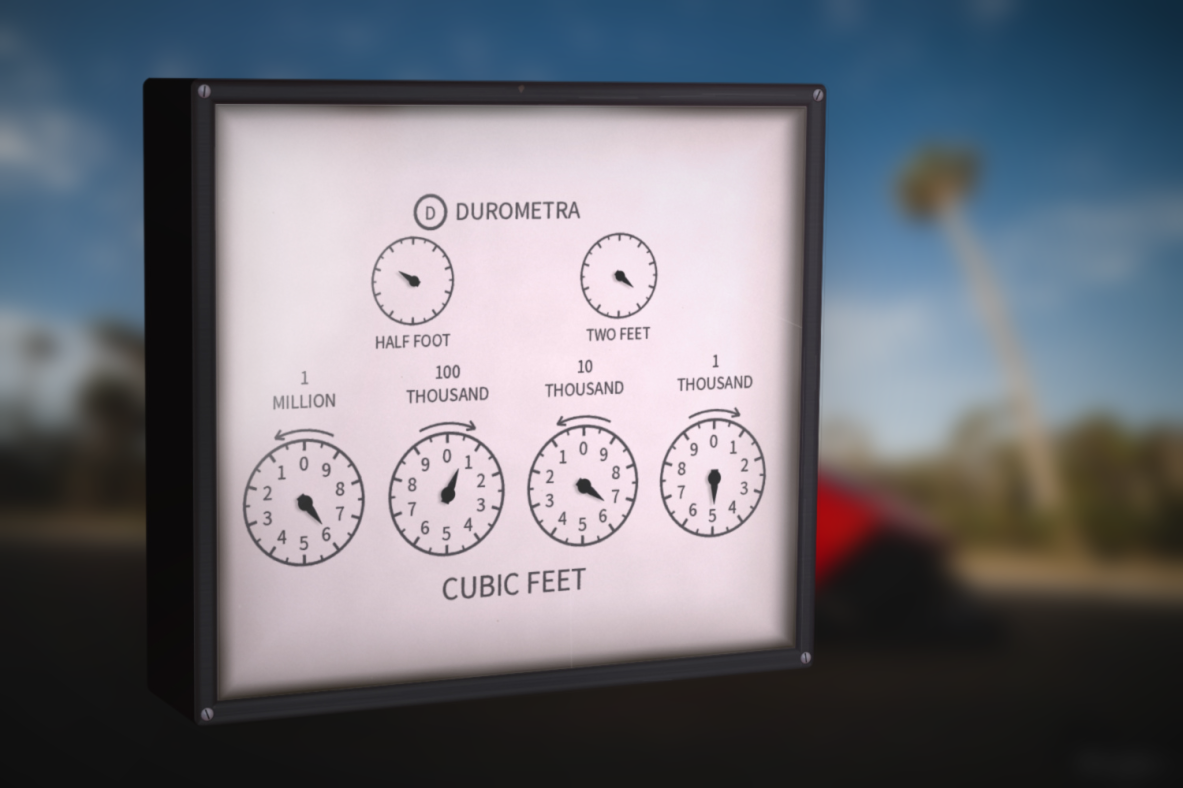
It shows 606500; ft³
